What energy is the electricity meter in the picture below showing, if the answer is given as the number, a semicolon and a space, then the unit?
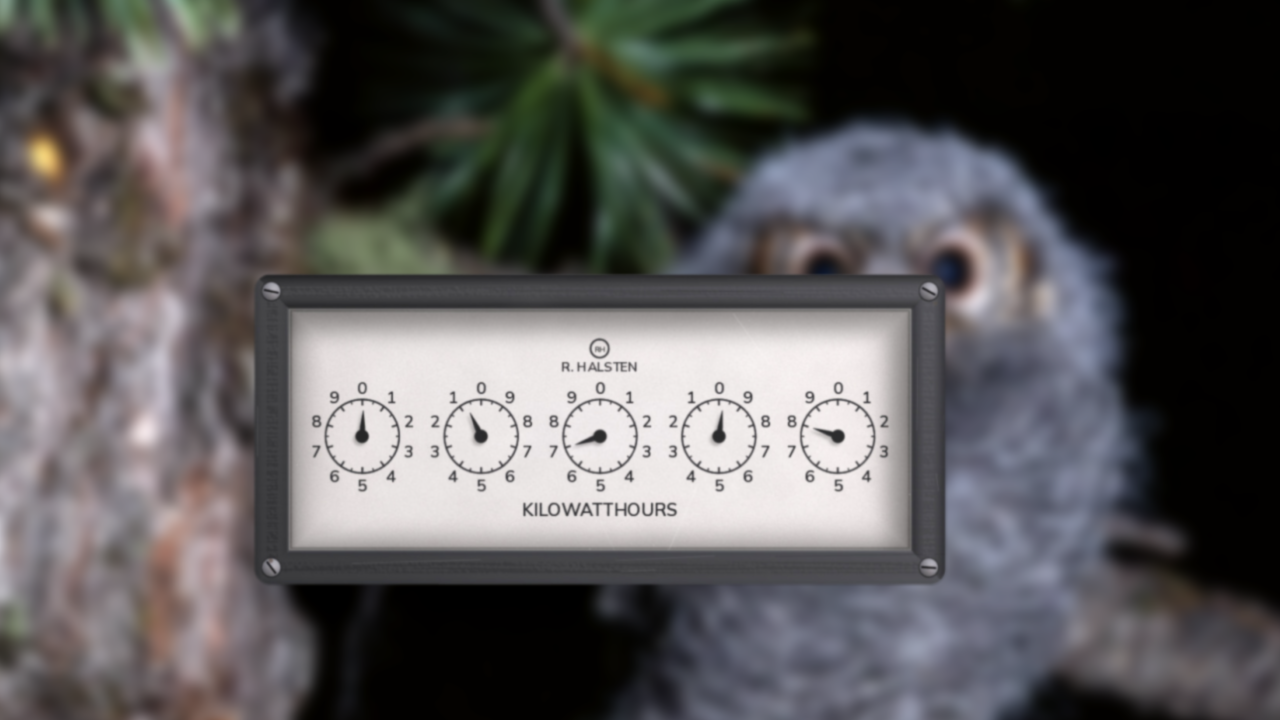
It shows 698; kWh
